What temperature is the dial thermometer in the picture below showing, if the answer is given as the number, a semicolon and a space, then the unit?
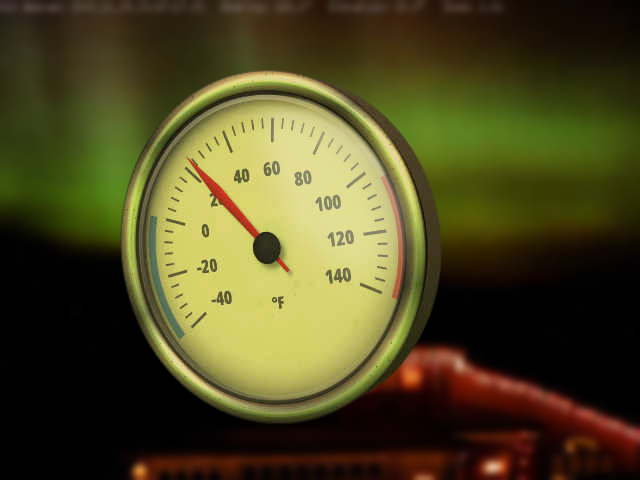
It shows 24; °F
